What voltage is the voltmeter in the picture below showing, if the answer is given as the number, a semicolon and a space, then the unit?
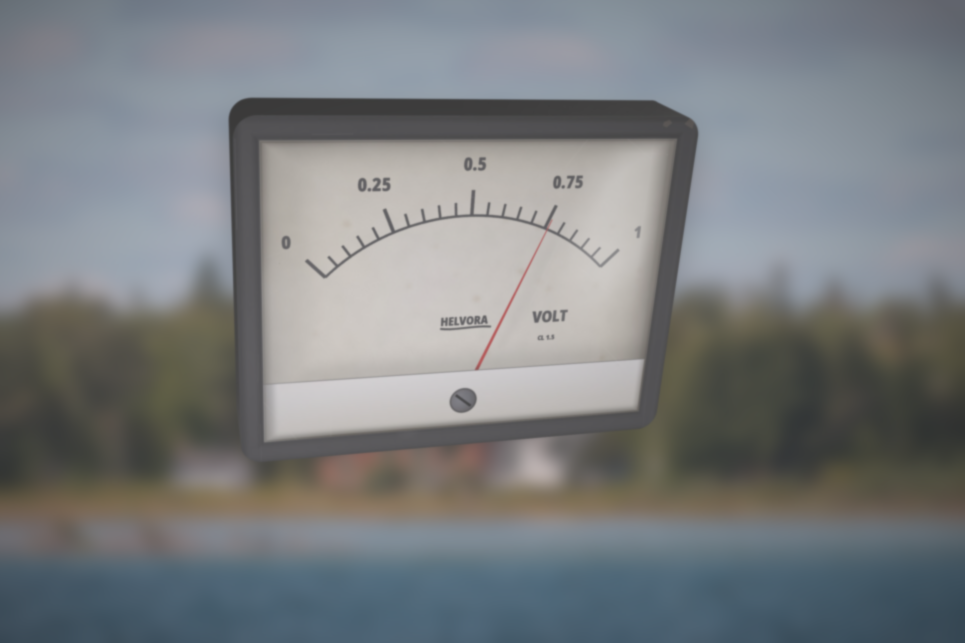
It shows 0.75; V
